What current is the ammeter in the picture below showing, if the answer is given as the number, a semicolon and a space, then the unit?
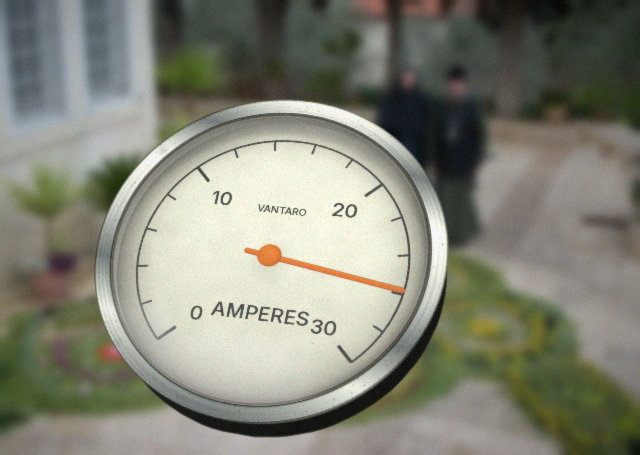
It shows 26; A
